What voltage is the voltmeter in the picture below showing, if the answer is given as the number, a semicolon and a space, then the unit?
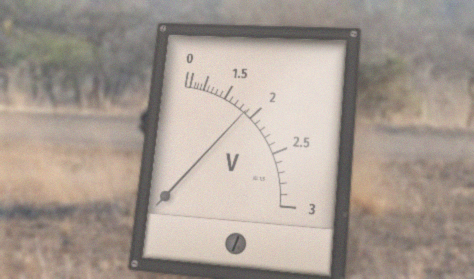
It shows 1.9; V
